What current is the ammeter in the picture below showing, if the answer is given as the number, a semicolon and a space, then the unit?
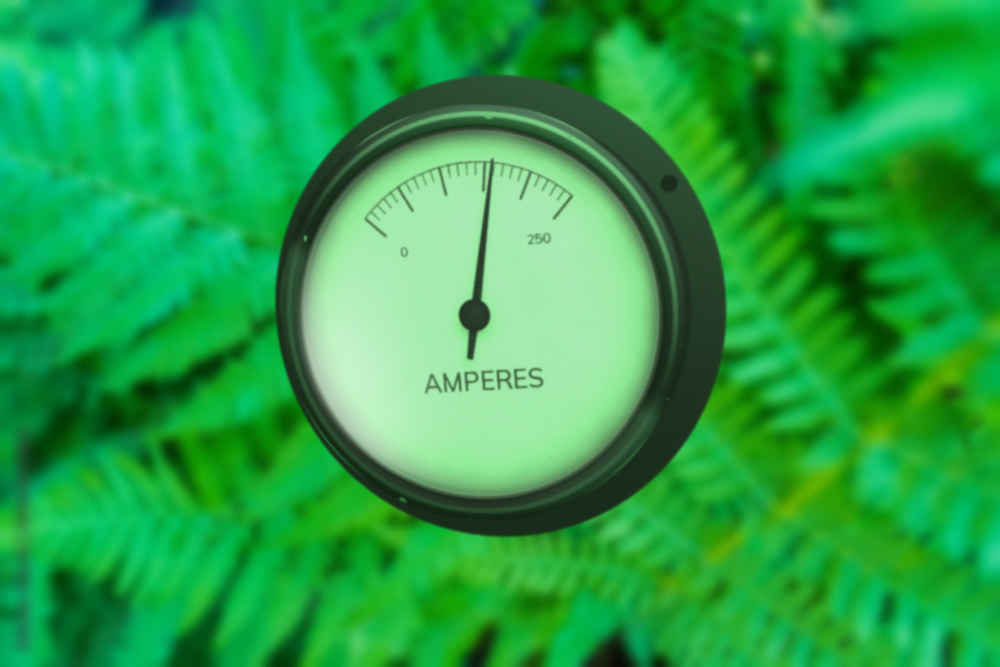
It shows 160; A
